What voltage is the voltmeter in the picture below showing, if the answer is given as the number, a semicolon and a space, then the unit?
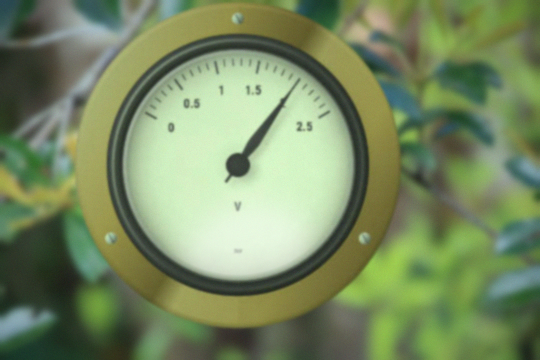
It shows 2; V
